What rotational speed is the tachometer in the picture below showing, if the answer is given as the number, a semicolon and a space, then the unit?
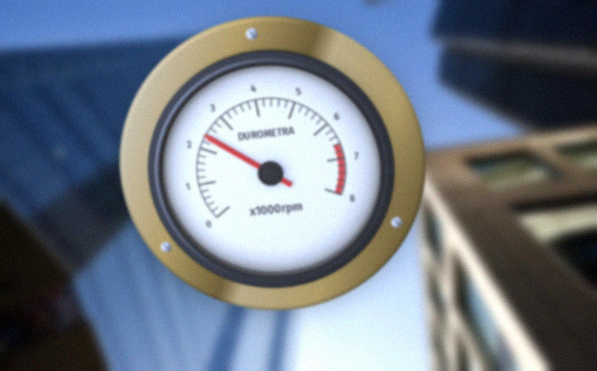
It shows 2400; rpm
